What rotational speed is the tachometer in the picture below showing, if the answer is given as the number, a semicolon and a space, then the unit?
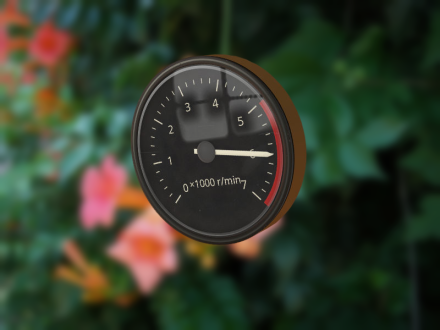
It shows 6000; rpm
